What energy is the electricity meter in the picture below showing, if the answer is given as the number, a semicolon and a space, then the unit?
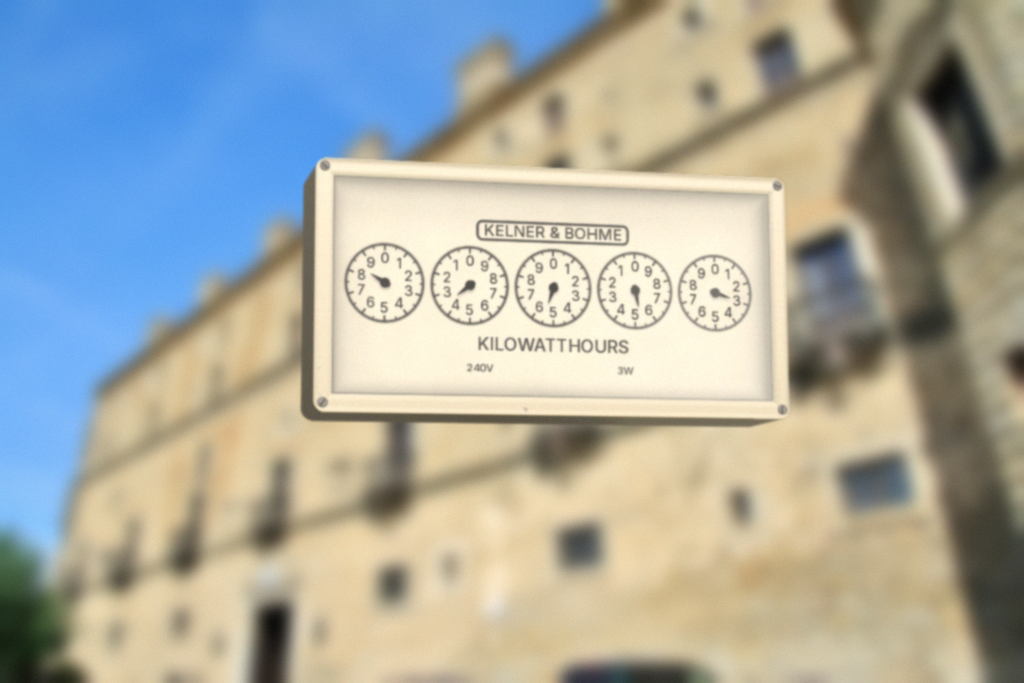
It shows 83553; kWh
